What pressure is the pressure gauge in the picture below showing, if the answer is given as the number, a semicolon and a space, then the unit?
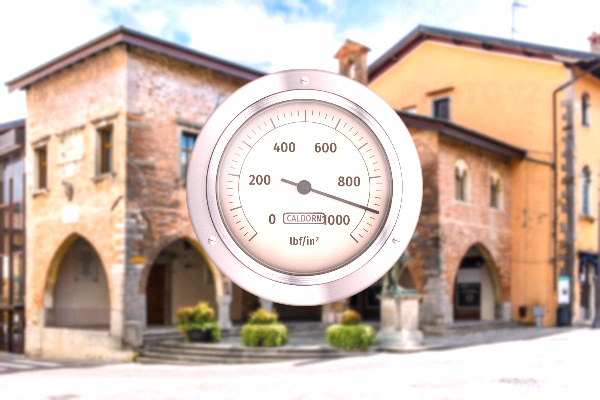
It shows 900; psi
